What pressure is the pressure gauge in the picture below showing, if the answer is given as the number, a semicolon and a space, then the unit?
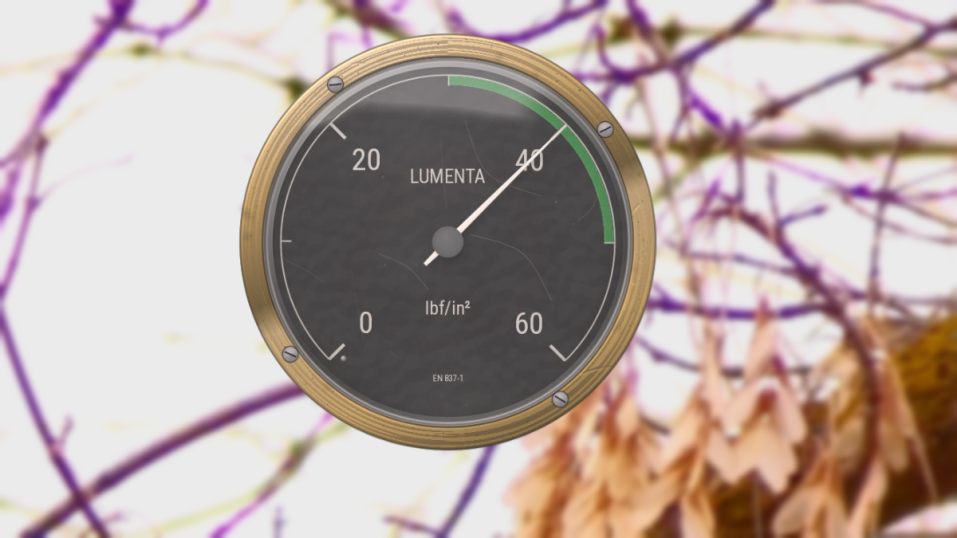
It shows 40; psi
